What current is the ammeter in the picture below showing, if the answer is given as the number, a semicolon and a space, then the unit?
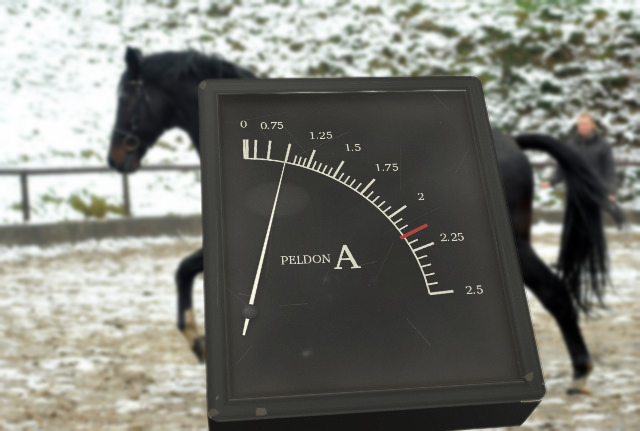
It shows 1; A
